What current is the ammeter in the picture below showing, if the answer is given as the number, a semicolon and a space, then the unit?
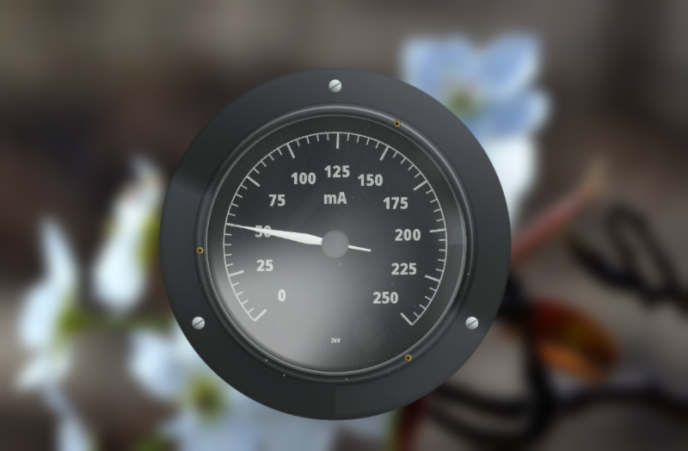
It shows 50; mA
